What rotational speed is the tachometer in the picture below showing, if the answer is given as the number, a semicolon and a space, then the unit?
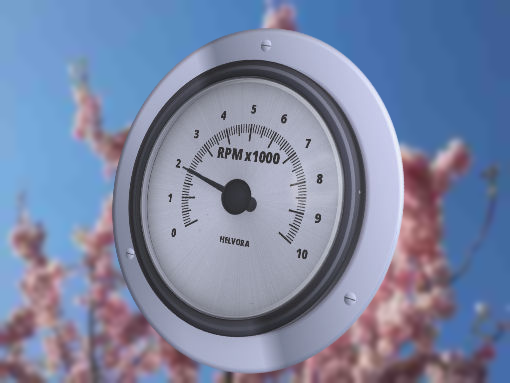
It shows 2000; rpm
